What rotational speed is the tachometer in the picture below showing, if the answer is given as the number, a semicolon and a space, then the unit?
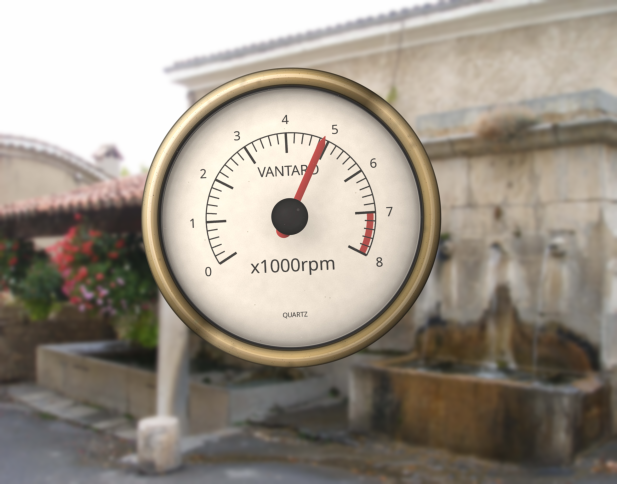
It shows 4900; rpm
